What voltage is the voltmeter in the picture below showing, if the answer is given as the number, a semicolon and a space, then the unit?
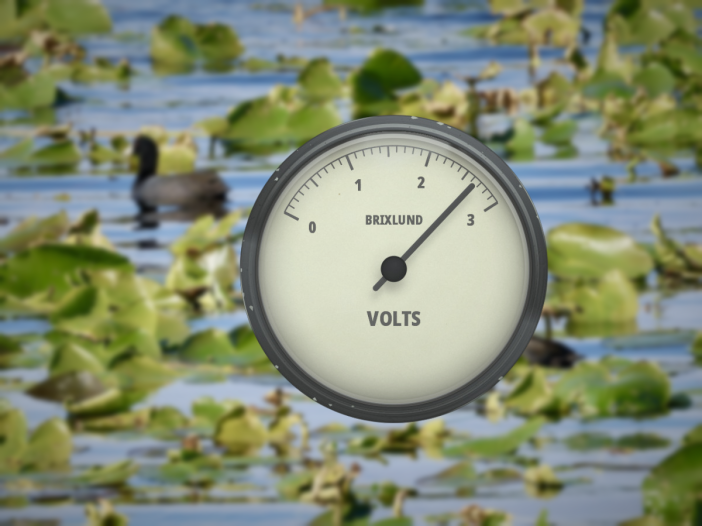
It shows 2.65; V
